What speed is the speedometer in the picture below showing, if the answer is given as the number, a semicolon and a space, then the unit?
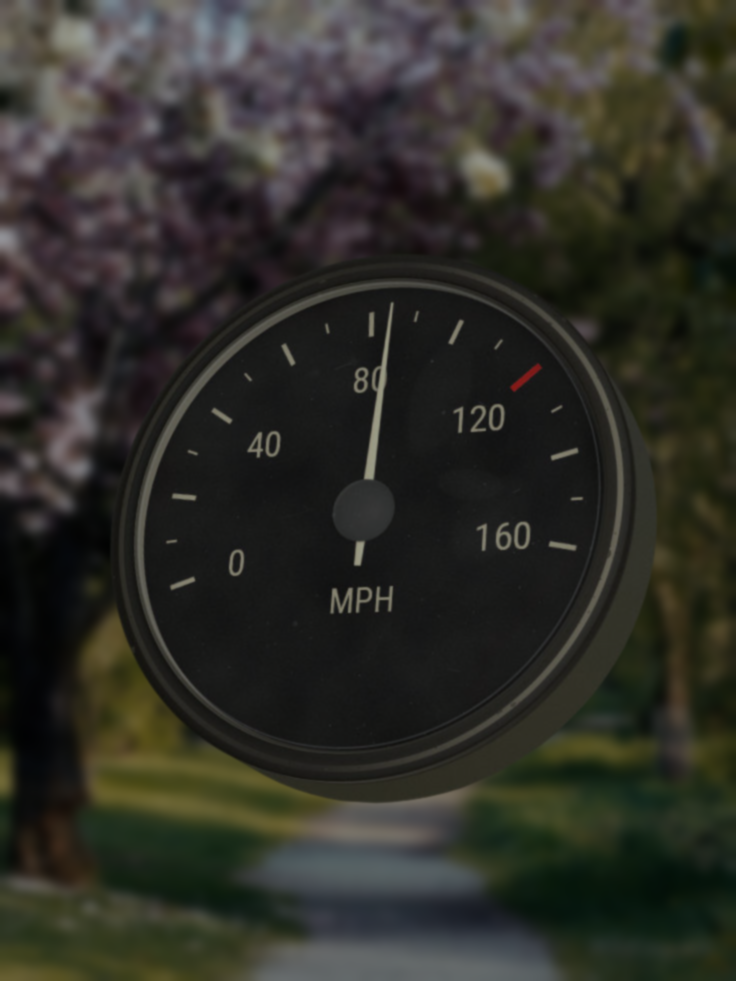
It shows 85; mph
